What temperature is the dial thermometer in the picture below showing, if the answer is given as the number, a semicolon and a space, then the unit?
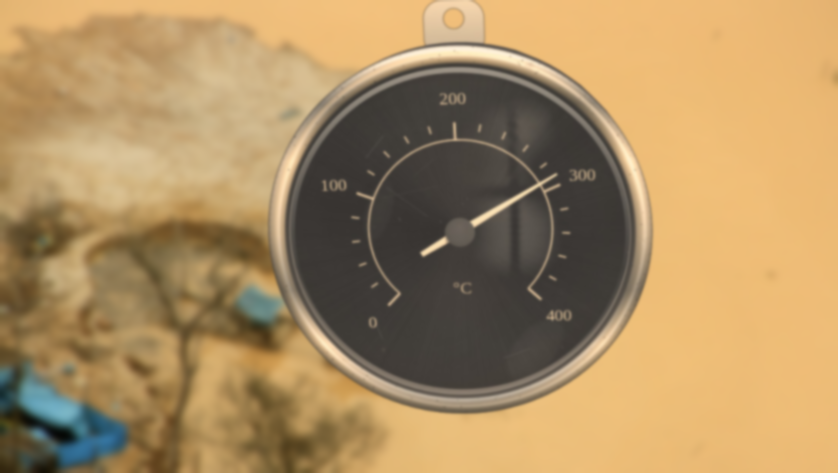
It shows 290; °C
